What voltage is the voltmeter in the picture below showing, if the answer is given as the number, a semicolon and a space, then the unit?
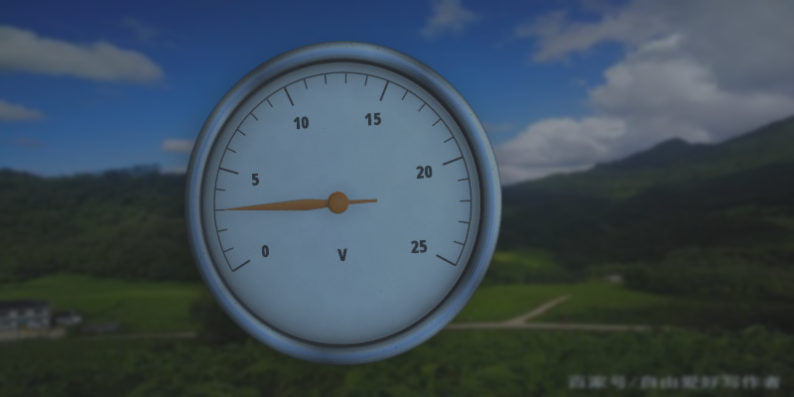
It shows 3; V
